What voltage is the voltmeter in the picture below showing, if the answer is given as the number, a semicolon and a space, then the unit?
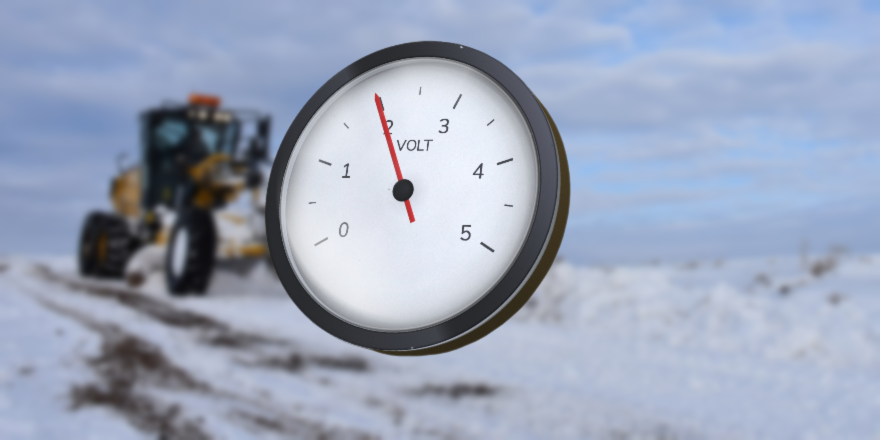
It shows 2; V
